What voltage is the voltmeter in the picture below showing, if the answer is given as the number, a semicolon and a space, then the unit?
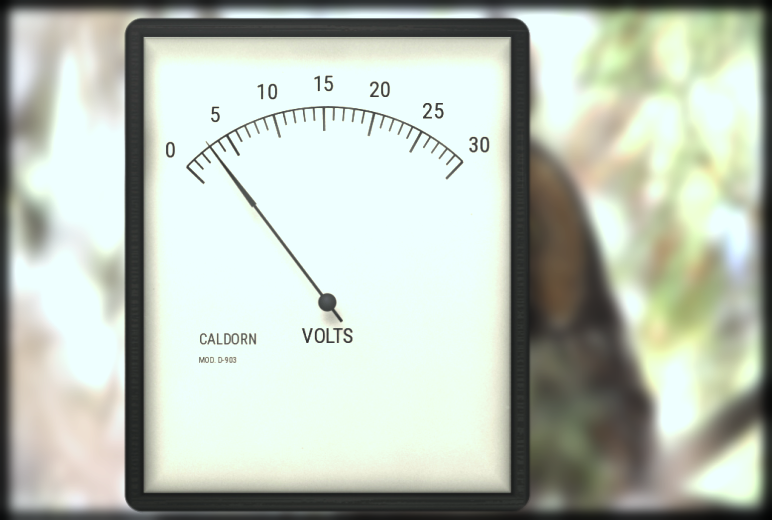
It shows 3; V
